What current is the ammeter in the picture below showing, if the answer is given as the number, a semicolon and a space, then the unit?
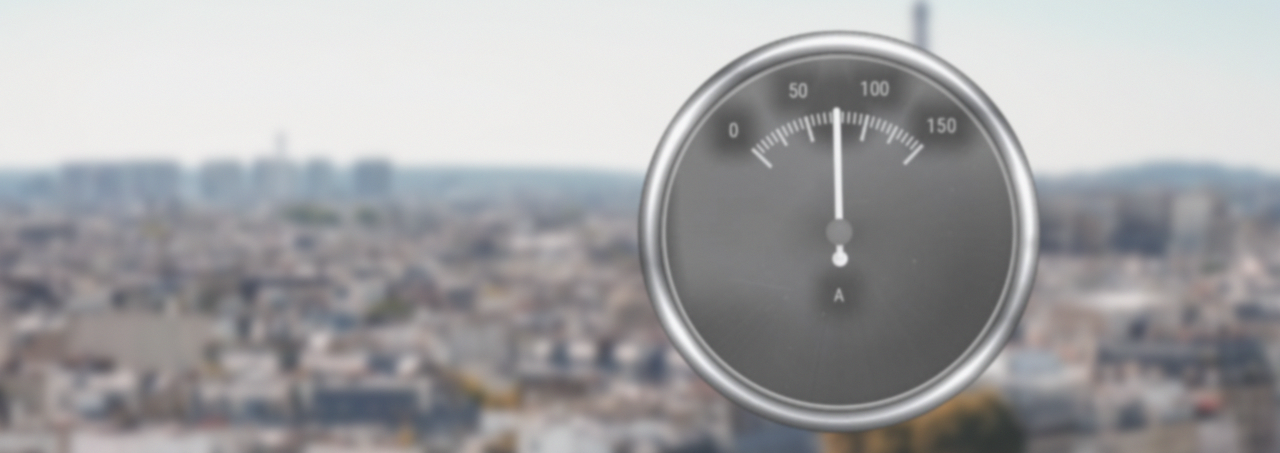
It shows 75; A
